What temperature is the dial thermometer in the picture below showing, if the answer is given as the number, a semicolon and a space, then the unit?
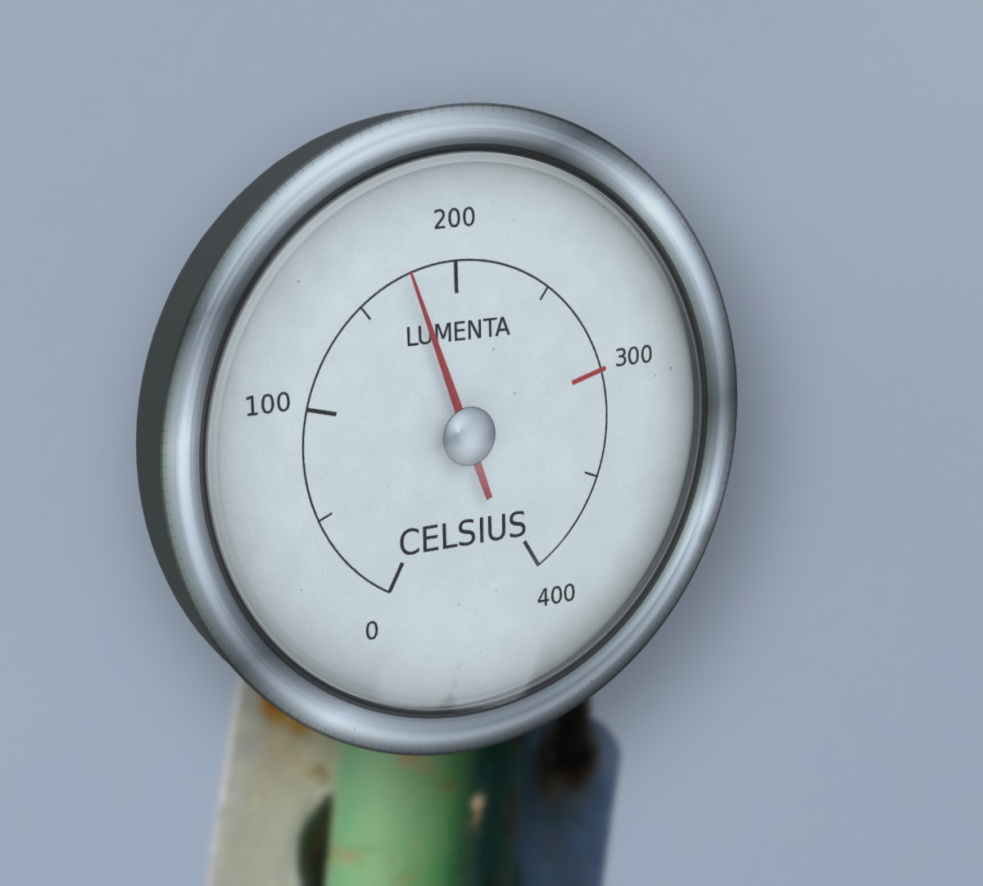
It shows 175; °C
